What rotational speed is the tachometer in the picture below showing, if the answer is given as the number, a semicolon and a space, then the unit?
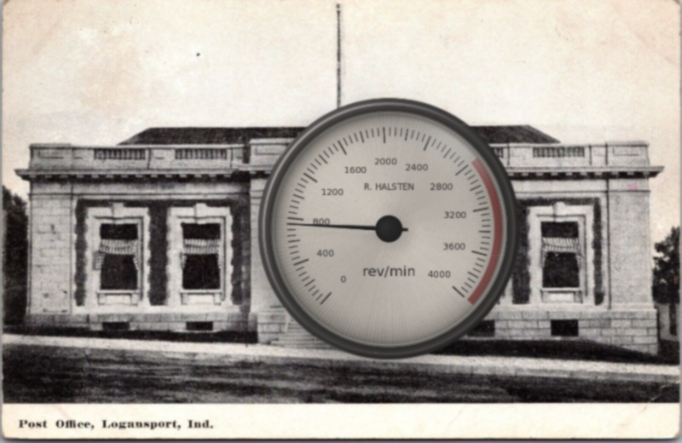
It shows 750; rpm
